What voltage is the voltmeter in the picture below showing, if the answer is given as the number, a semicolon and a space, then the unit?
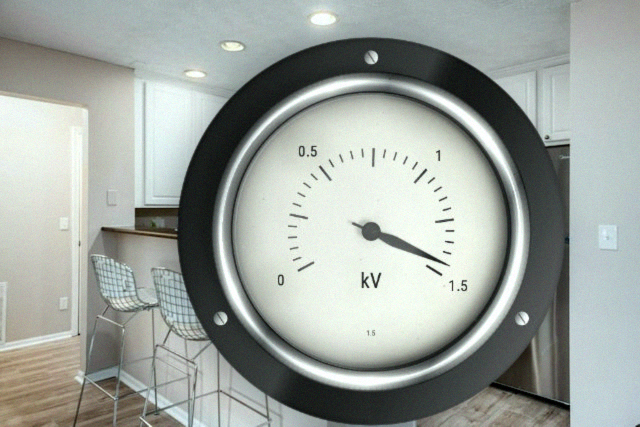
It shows 1.45; kV
